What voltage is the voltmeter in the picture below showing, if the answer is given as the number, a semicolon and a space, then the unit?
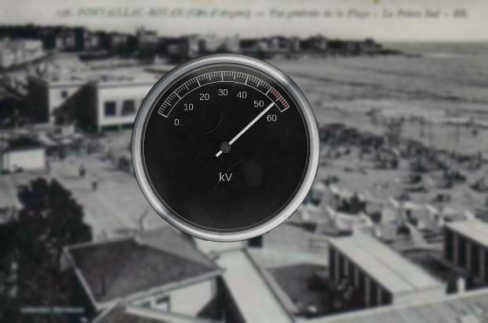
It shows 55; kV
